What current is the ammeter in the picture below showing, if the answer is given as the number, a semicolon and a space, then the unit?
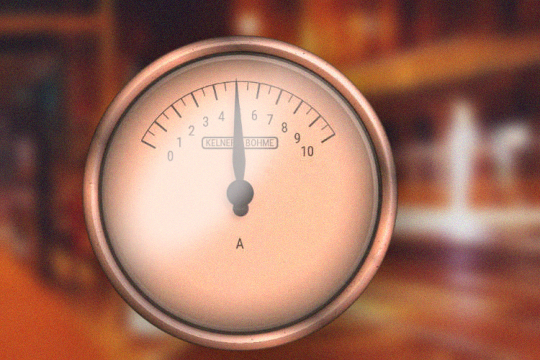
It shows 5; A
